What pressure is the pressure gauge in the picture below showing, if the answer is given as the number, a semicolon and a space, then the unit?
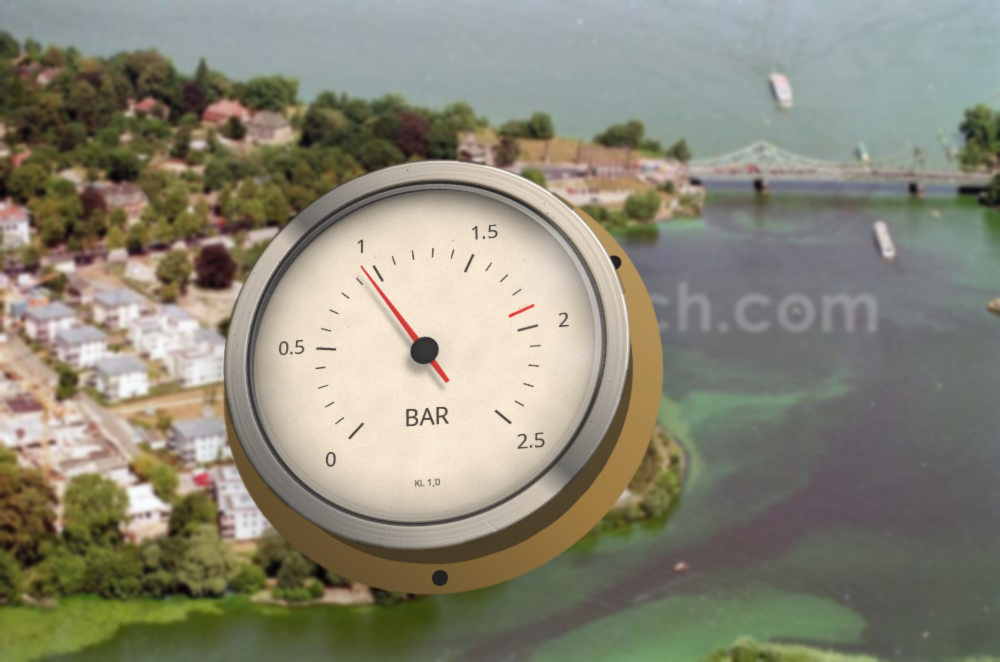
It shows 0.95; bar
